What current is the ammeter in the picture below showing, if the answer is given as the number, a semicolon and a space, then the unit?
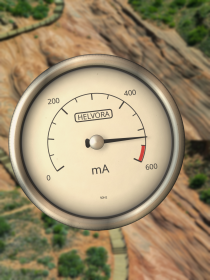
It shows 525; mA
